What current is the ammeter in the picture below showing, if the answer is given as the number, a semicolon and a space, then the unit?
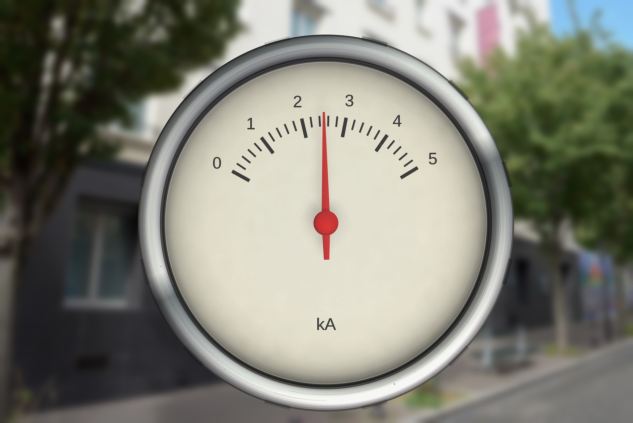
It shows 2.5; kA
